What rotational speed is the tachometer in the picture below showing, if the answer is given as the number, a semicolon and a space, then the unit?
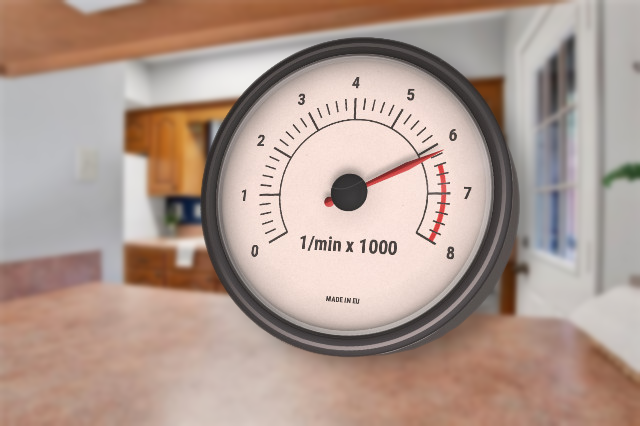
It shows 6200; rpm
